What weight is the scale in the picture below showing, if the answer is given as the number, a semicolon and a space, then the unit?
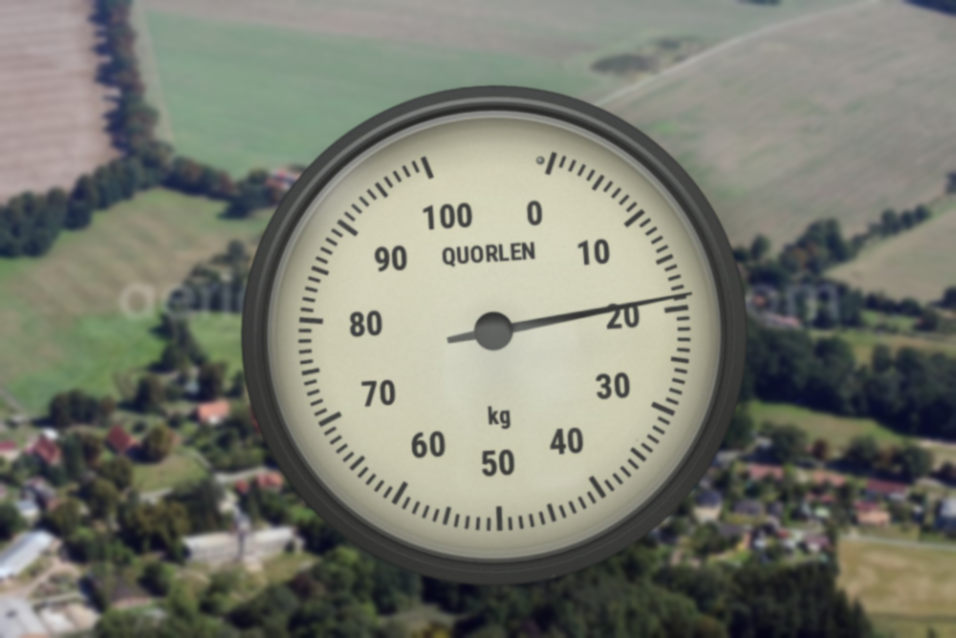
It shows 19; kg
